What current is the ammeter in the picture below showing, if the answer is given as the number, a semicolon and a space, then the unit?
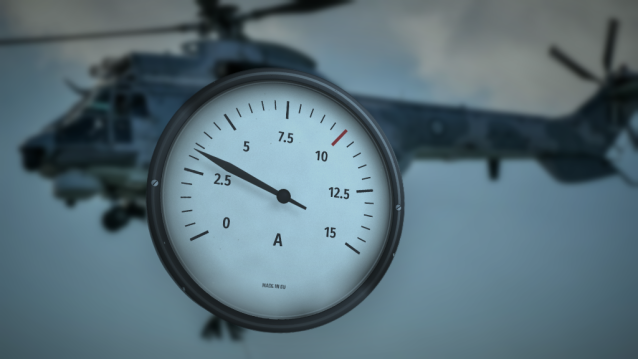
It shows 3.25; A
